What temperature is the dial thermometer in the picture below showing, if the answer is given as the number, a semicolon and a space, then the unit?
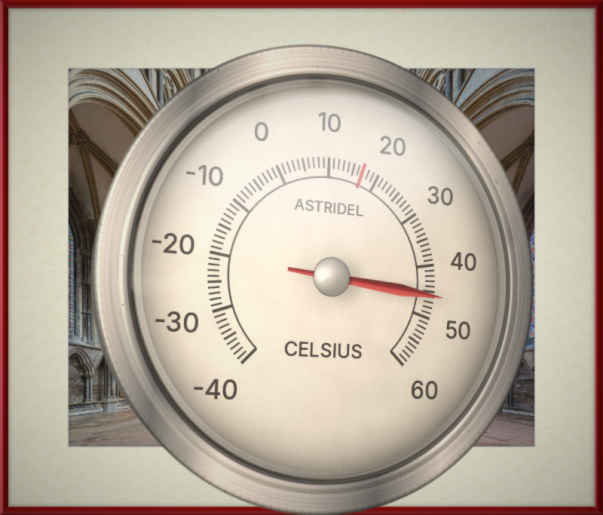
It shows 46; °C
